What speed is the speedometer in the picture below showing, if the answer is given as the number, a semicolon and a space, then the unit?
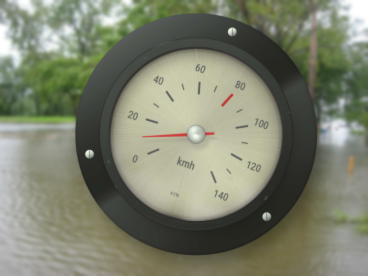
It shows 10; km/h
